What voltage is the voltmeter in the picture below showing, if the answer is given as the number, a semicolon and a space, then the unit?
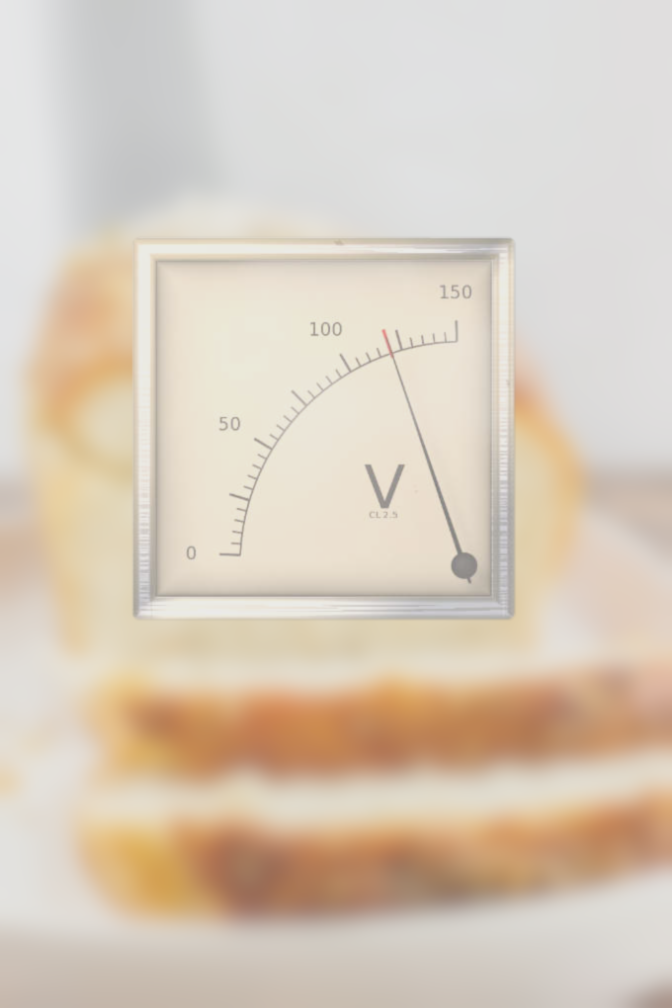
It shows 120; V
